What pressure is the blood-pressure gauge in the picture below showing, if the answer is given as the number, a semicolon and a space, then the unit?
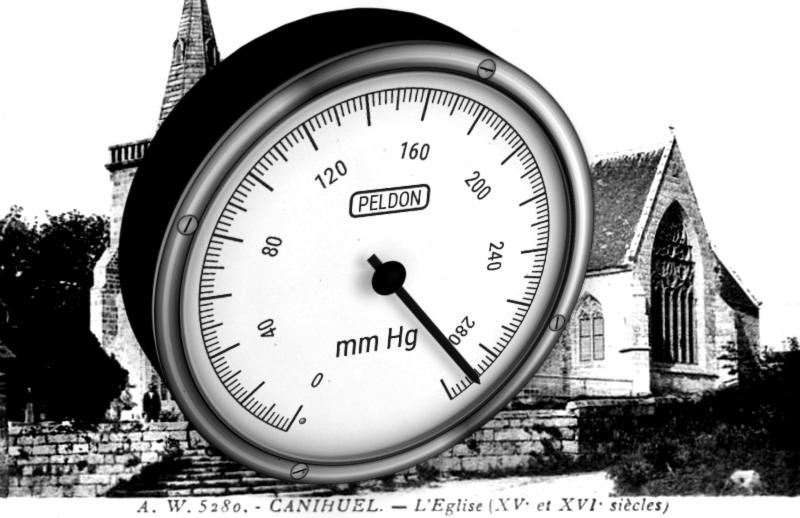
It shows 290; mmHg
